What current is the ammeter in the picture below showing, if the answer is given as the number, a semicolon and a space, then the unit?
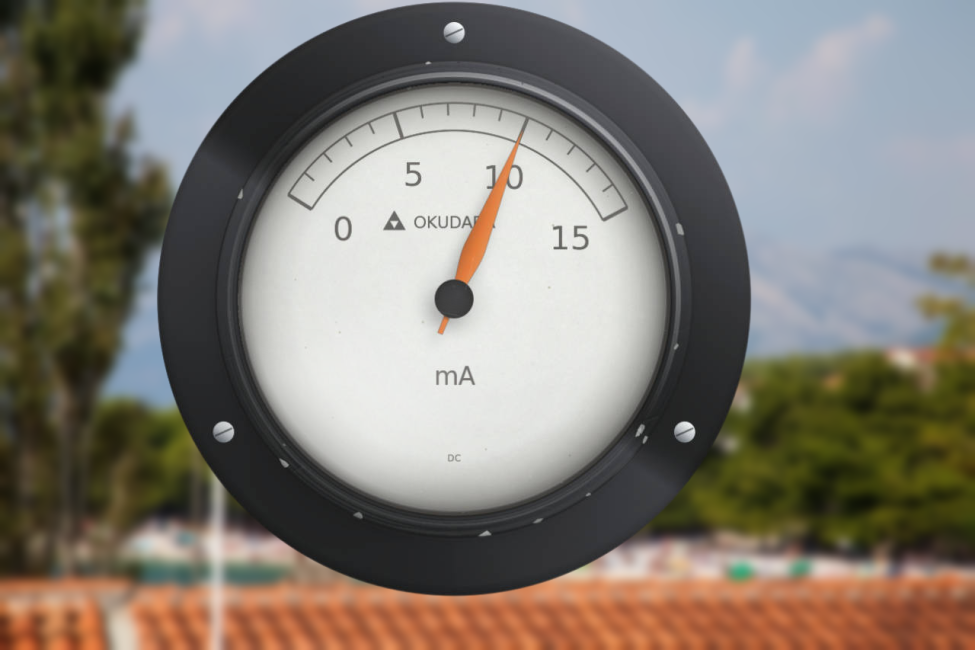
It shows 10; mA
